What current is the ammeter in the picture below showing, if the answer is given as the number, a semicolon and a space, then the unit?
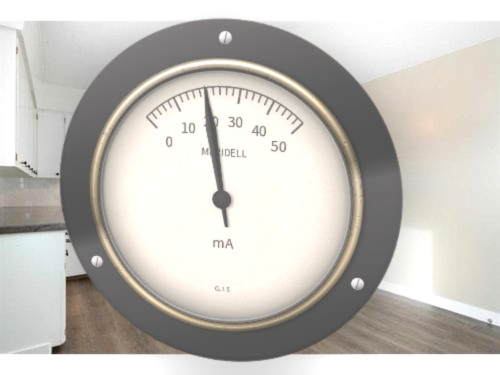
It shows 20; mA
